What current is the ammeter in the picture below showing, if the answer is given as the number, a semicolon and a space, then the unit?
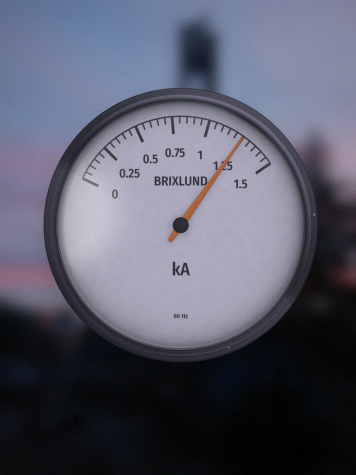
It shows 1.25; kA
